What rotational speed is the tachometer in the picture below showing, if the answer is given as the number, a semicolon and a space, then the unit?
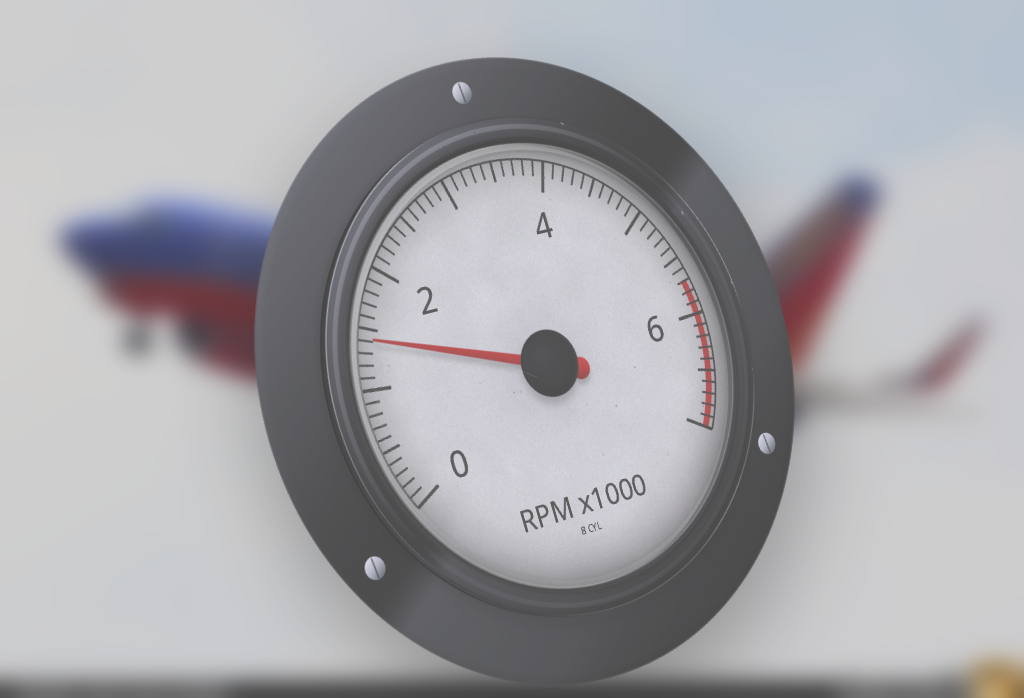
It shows 1400; rpm
